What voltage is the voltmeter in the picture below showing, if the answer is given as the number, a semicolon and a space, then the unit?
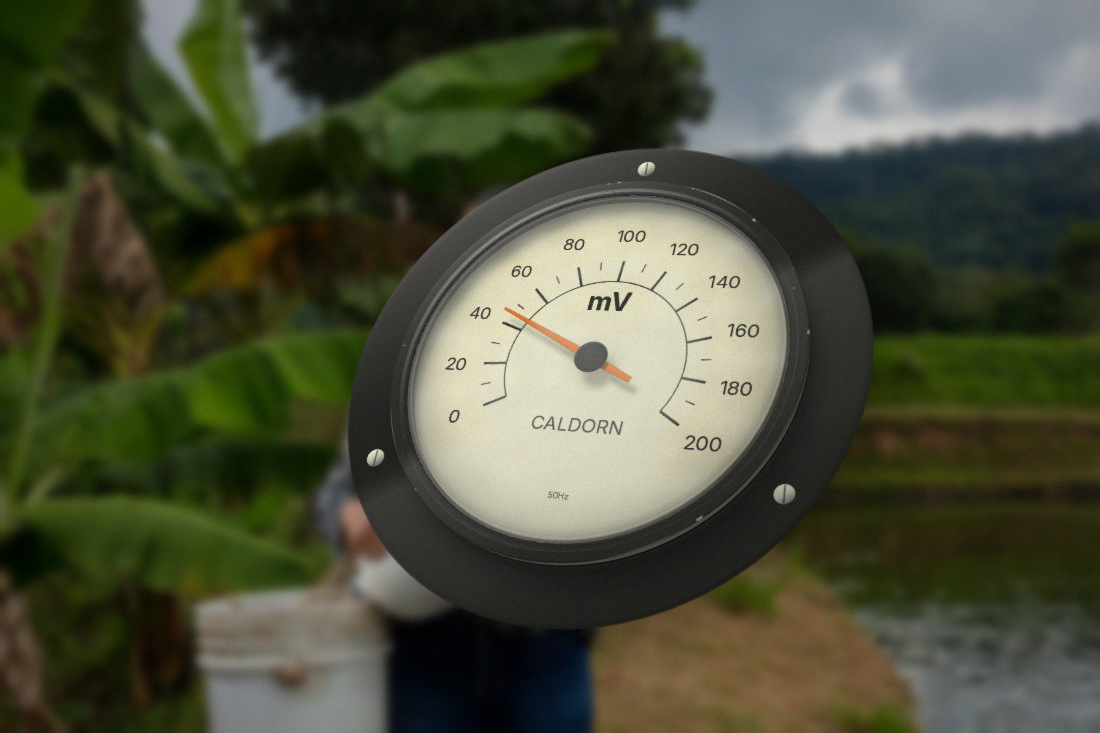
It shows 45; mV
